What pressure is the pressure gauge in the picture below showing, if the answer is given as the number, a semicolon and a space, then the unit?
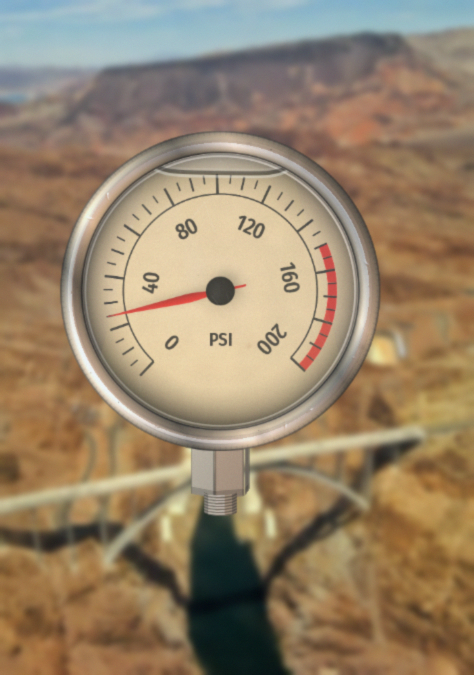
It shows 25; psi
